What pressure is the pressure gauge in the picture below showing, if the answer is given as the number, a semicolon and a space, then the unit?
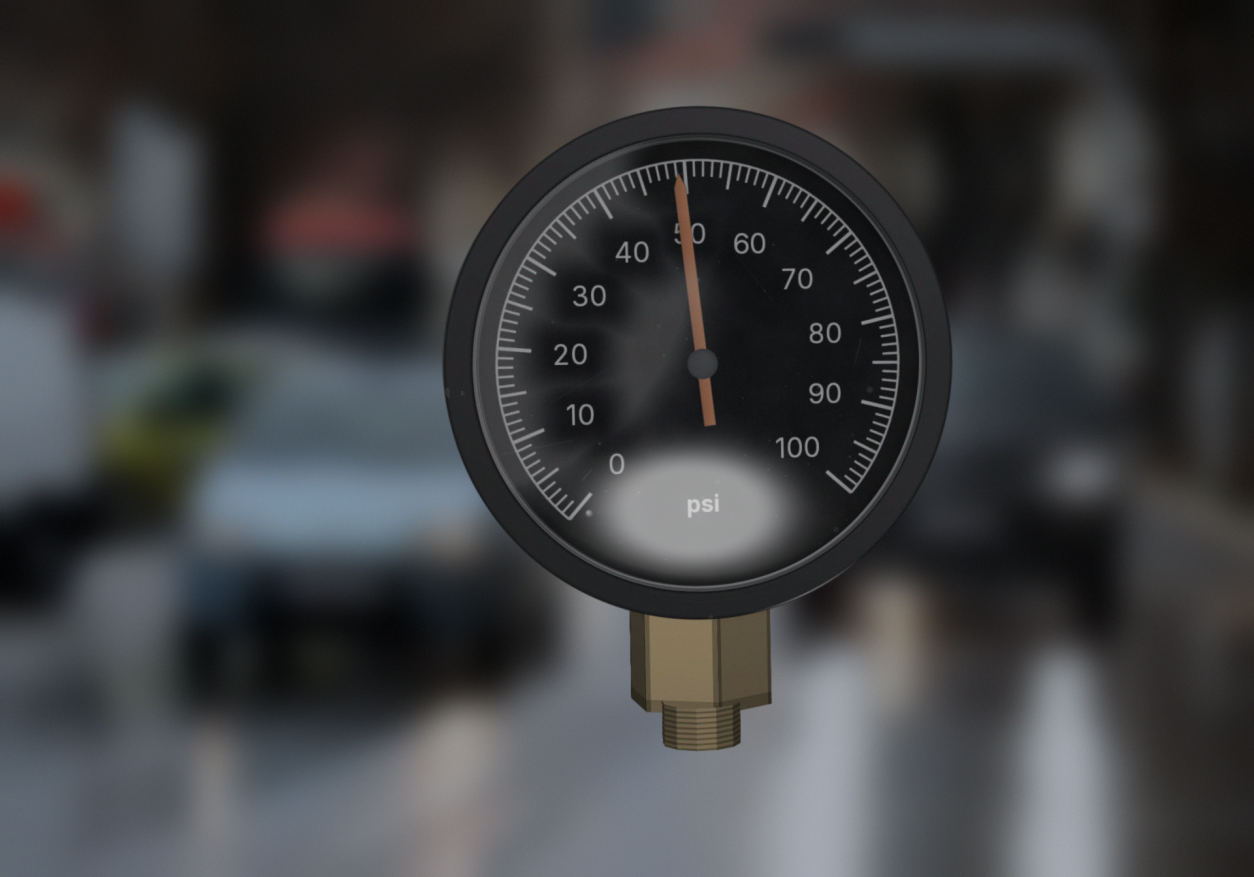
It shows 49; psi
